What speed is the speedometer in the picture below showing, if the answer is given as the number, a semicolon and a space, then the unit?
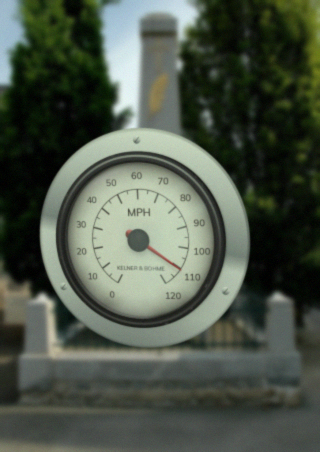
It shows 110; mph
